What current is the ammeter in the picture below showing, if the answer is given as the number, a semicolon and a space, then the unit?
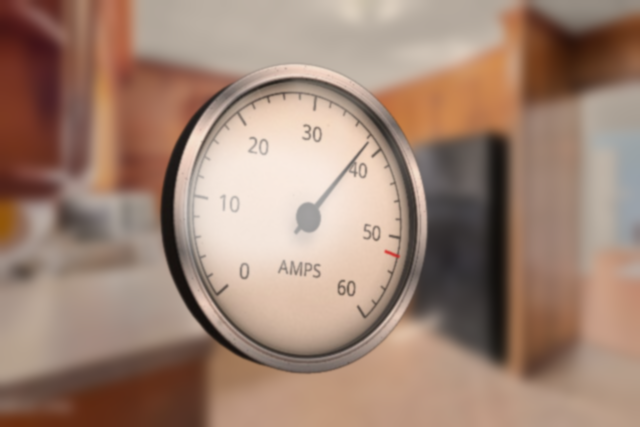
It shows 38; A
